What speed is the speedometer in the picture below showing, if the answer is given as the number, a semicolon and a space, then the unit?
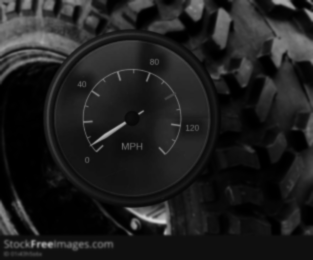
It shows 5; mph
